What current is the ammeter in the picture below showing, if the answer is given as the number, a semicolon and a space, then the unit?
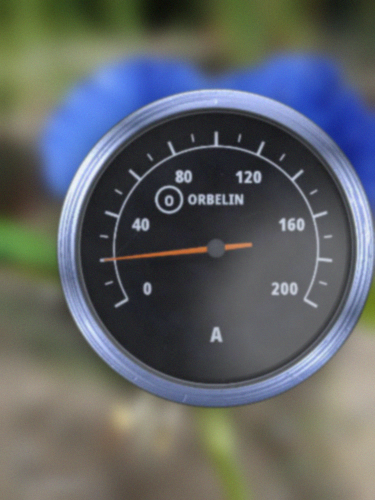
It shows 20; A
